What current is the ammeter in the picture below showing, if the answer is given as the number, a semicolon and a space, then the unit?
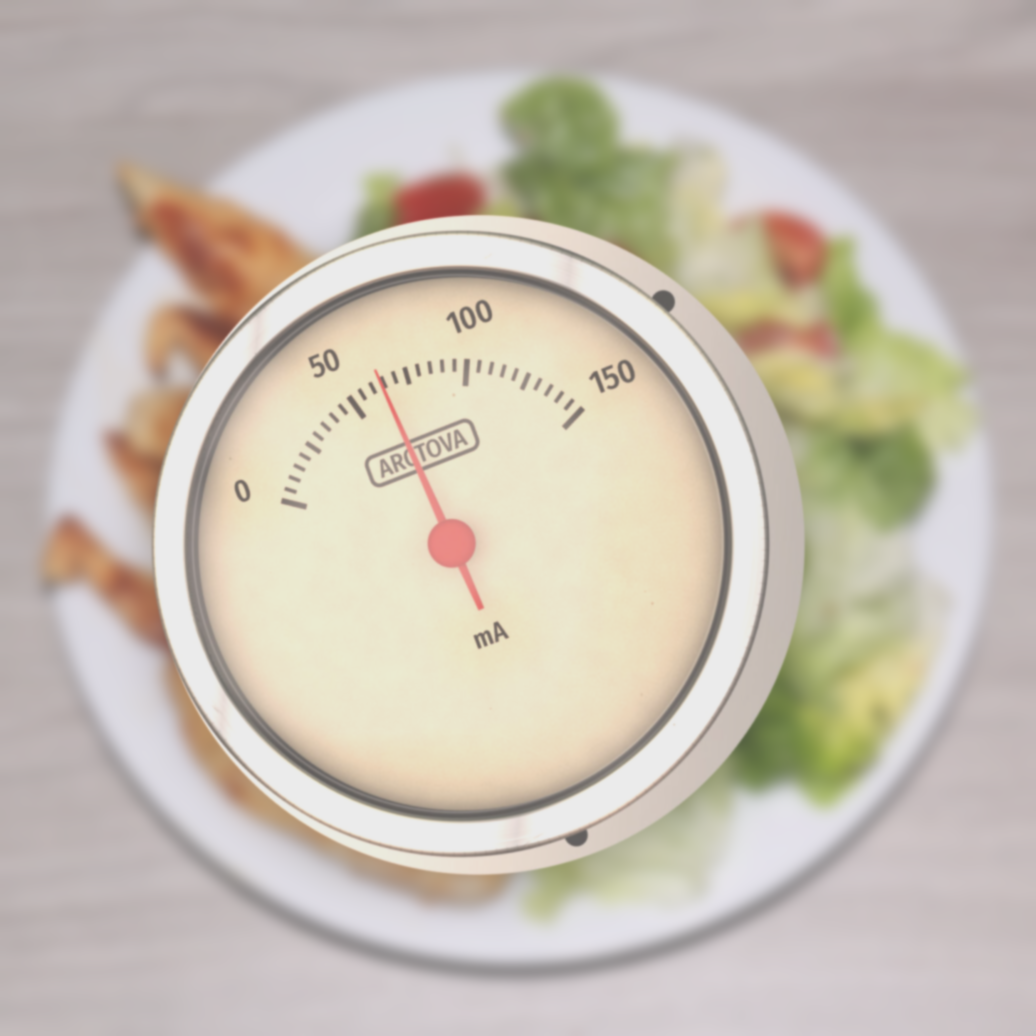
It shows 65; mA
